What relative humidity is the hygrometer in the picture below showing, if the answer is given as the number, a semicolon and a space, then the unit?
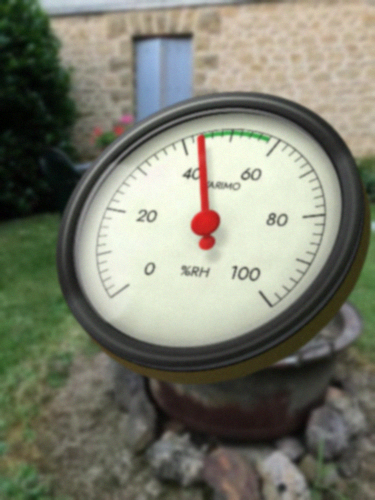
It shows 44; %
